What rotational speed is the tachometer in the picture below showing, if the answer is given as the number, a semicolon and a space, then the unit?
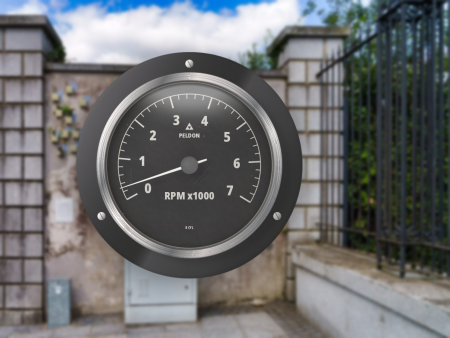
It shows 300; rpm
